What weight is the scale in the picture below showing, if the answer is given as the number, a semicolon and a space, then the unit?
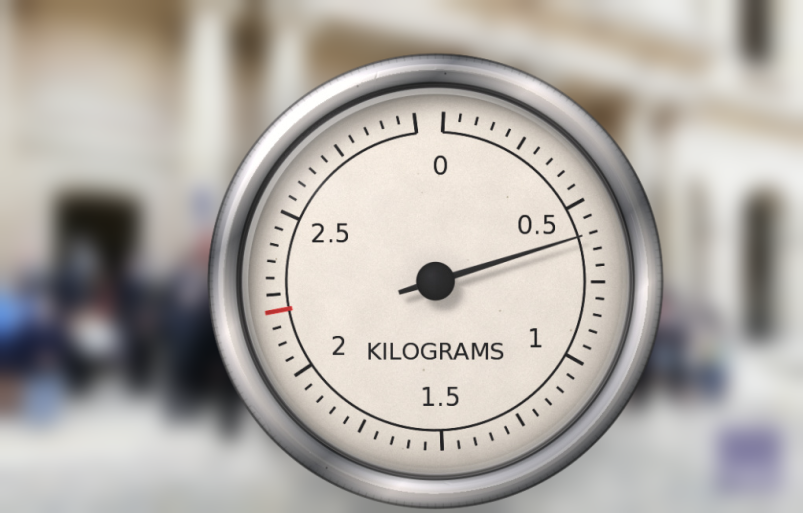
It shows 0.6; kg
